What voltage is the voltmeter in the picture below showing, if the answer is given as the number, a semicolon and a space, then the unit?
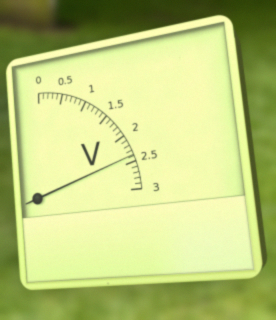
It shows 2.4; V
